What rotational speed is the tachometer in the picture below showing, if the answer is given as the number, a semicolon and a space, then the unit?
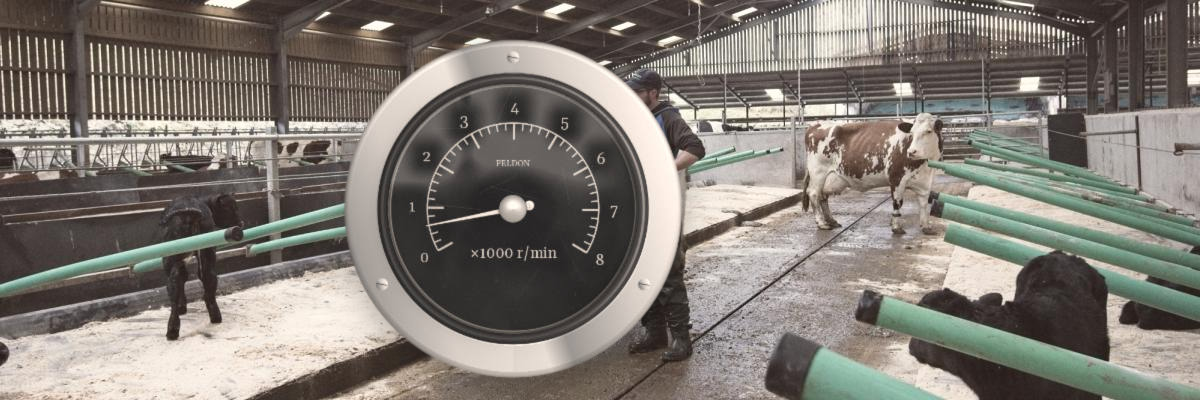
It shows 600; rpm
